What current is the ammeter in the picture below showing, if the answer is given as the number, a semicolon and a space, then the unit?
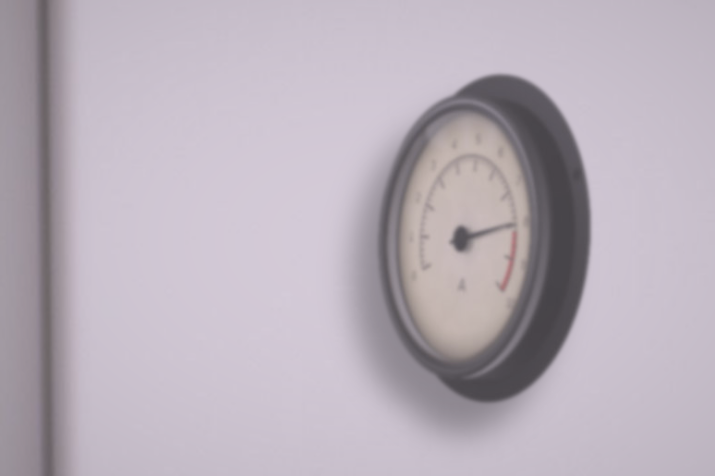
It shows 8; A
